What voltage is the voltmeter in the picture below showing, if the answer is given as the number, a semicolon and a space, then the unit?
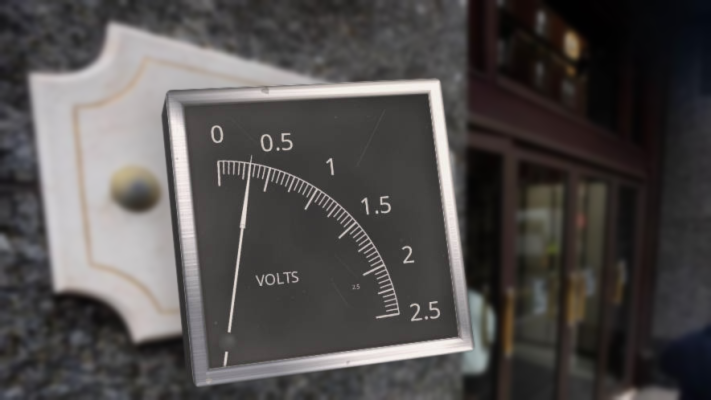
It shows 0.3; V
